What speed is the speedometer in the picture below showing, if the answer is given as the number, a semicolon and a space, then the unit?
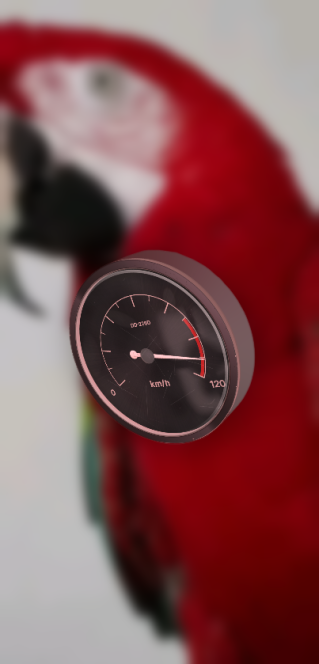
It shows 110; km/h
